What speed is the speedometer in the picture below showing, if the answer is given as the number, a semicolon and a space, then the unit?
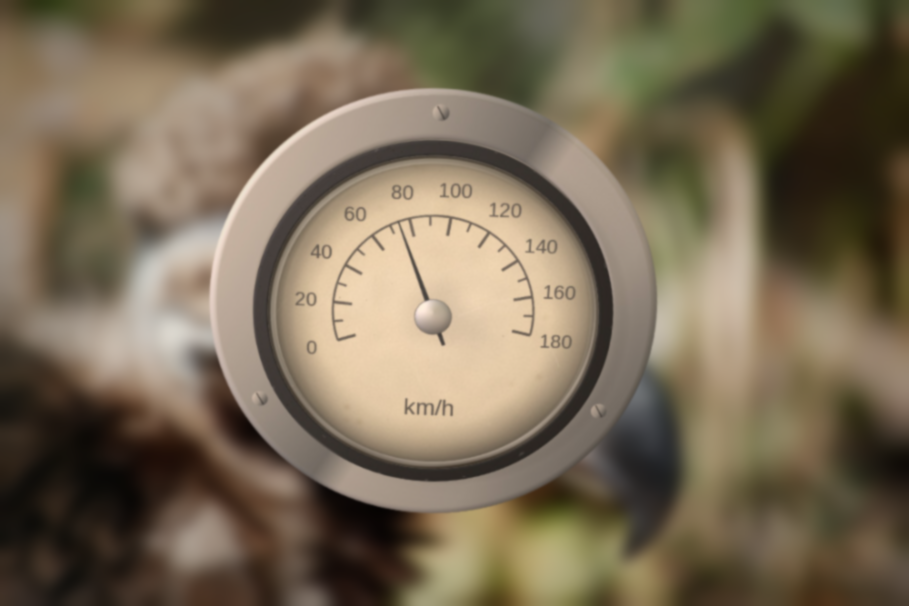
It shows 75; km/h
